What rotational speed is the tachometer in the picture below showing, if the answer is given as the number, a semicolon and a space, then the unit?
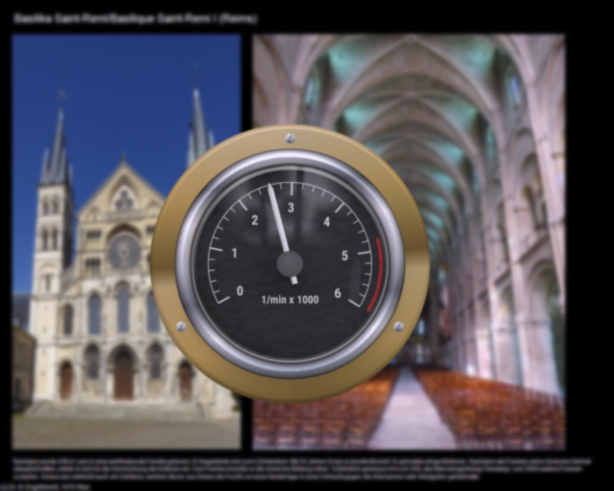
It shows 2600; rpm
